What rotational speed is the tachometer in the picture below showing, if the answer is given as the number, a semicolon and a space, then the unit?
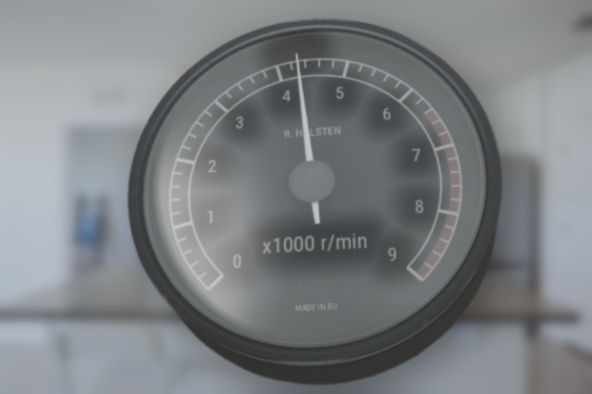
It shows 4300; rpm
